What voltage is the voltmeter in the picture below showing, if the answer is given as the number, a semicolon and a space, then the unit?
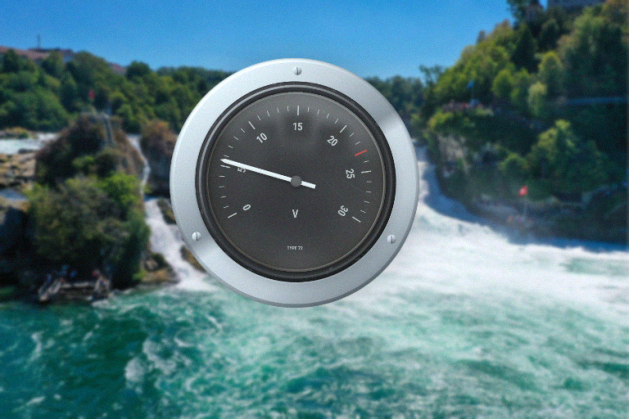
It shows 5.5; V
